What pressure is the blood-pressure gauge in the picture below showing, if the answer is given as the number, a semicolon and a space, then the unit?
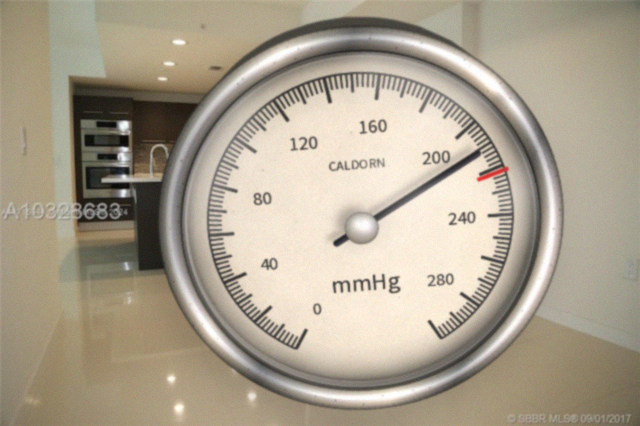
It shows 210; mmHg
